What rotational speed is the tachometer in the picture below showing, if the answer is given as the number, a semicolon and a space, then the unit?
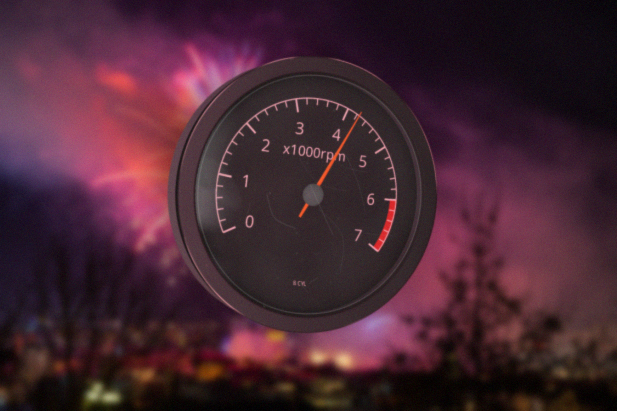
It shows 4200; rpm
